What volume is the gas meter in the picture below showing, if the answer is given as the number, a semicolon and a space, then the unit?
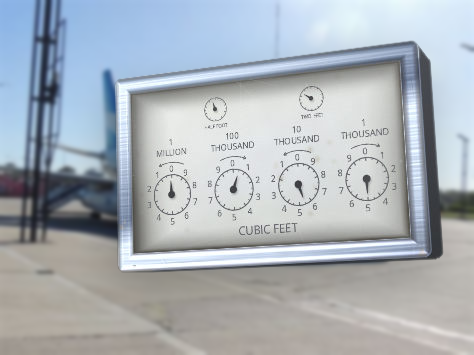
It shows 5500; ft³
